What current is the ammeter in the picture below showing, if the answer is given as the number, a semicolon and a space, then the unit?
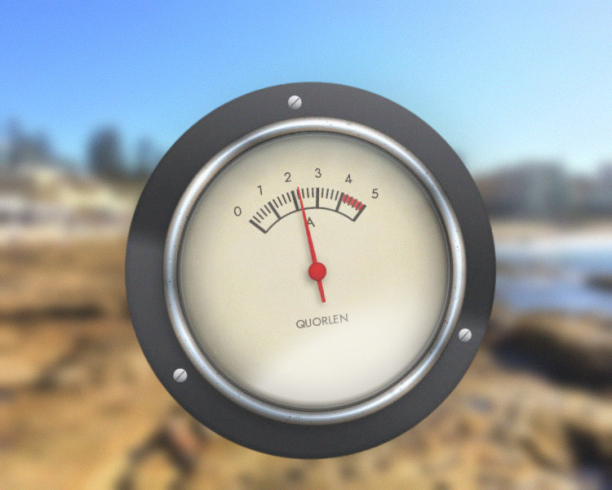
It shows 2.2; A
